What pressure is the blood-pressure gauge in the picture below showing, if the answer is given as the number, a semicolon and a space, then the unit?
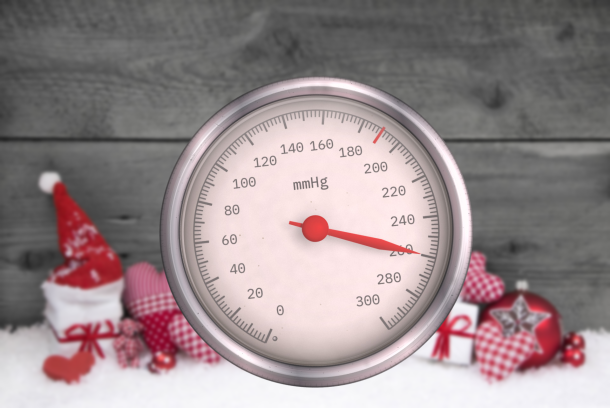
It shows 260; mmHg
